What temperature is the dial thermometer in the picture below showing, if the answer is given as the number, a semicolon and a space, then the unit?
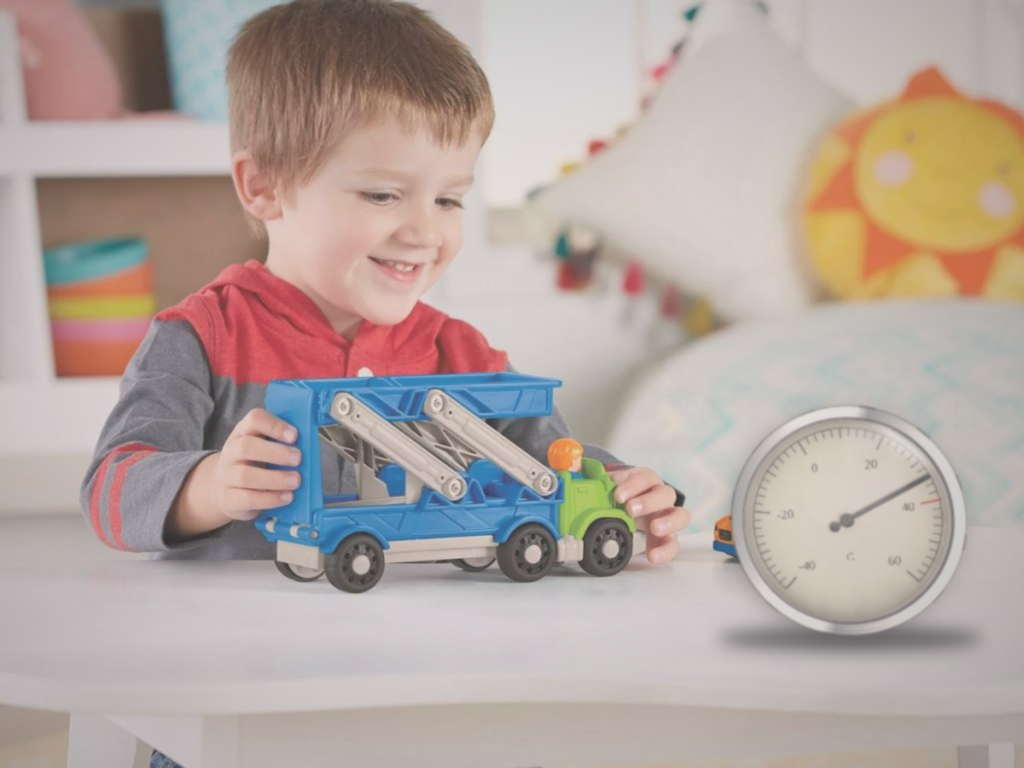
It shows 34; °C
